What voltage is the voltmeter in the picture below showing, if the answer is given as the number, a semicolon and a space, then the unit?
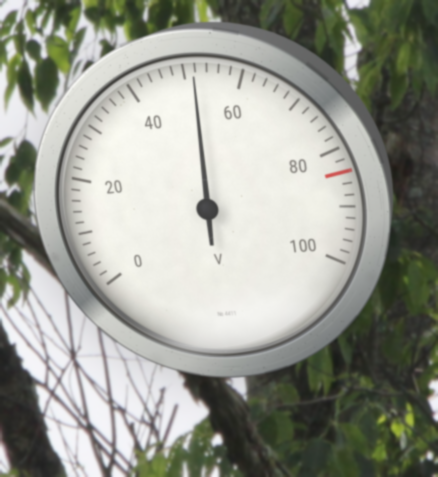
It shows 52; V
